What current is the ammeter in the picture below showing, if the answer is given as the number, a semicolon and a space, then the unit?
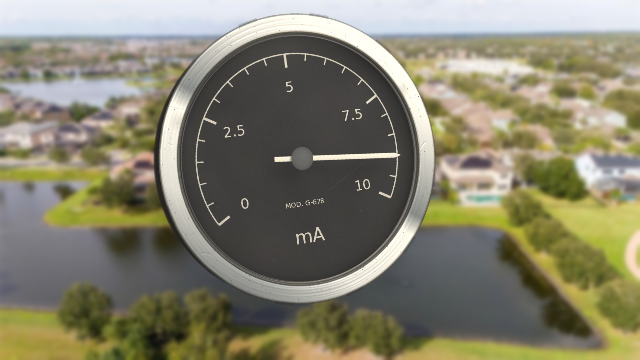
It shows 9; mA
